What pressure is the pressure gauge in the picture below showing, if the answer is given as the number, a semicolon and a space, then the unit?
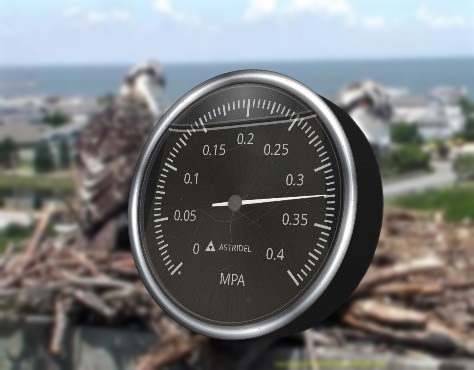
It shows 0.325; MPa
